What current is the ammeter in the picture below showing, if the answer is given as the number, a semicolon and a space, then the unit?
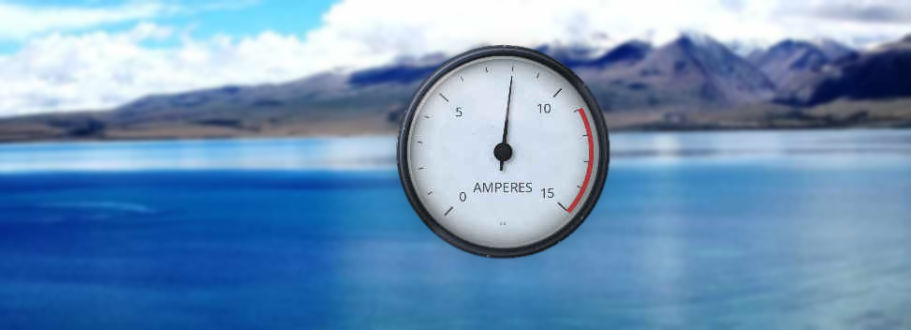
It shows 8; A
